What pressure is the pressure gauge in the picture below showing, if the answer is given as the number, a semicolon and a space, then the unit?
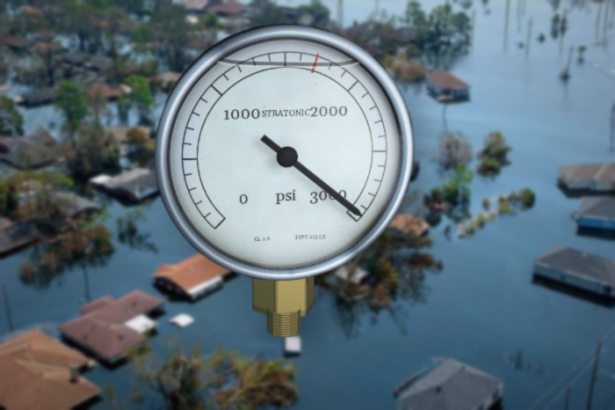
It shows 2950; psi
